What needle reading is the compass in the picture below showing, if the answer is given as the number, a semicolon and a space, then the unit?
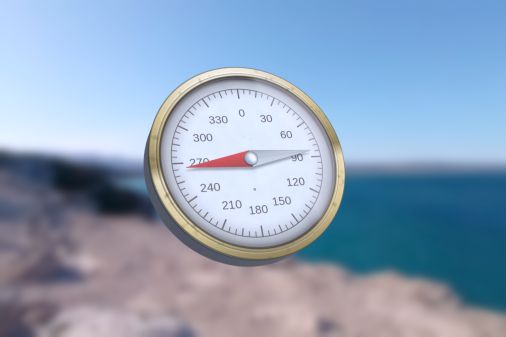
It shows 265; °
